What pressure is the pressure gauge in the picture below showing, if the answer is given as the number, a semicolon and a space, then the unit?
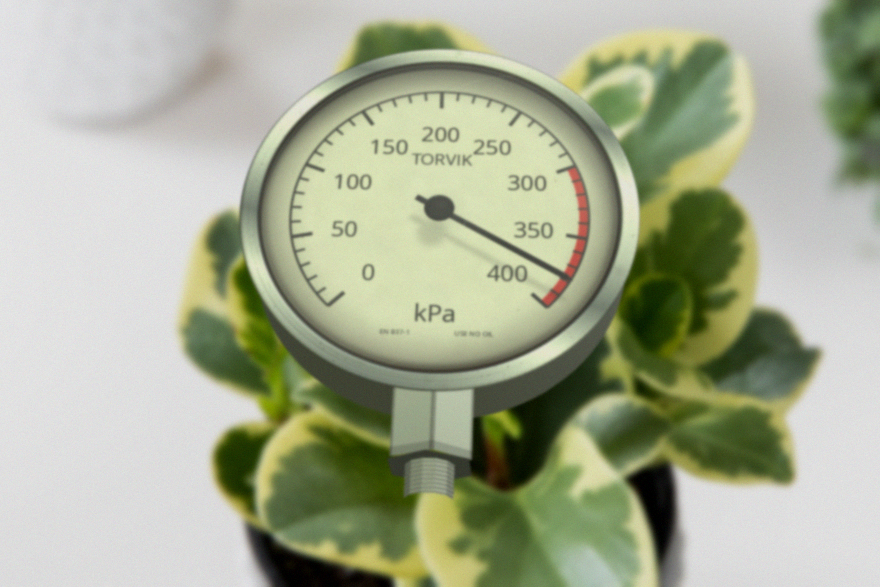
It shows 380; kPa
